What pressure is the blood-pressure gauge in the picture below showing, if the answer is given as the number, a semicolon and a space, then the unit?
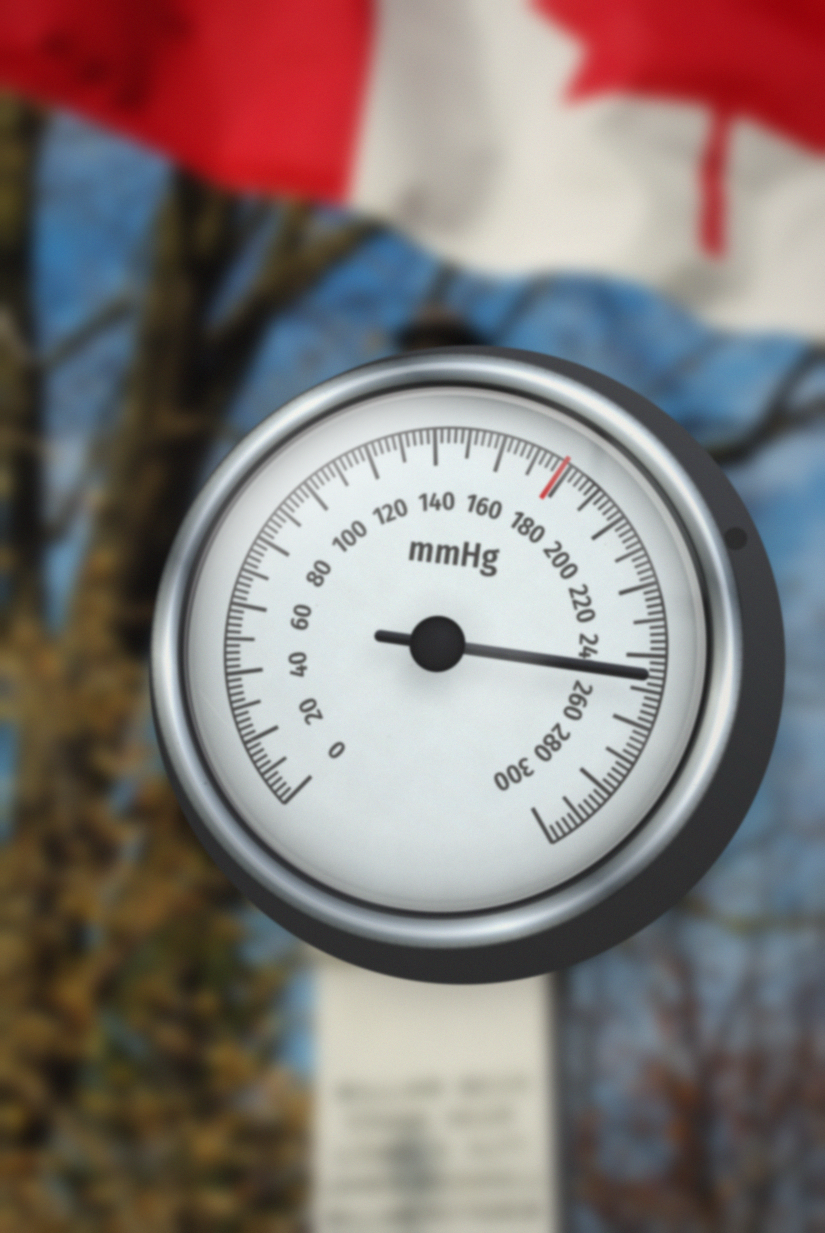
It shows 246; mmHg
